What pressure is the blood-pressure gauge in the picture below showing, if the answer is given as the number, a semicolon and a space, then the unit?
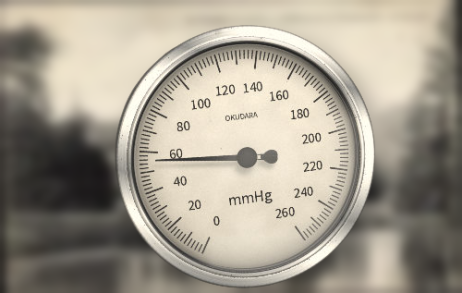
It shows 56; mmHg
